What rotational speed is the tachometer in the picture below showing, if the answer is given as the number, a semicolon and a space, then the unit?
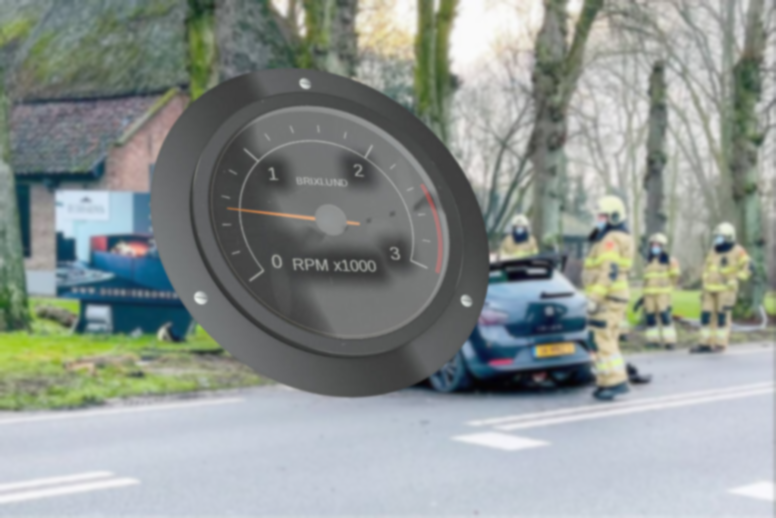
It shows 500; rpm
